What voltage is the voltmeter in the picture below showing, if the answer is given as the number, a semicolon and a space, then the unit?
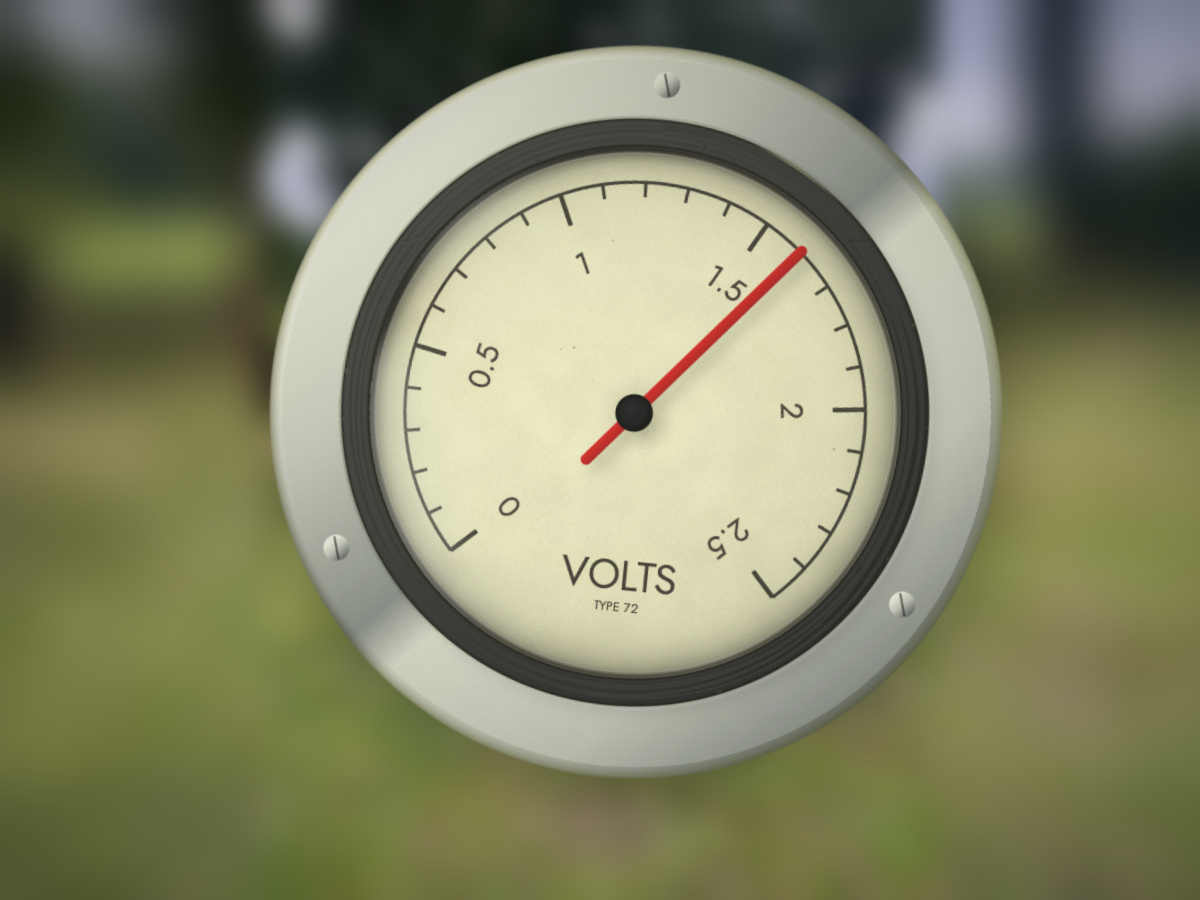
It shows 1.6; V
